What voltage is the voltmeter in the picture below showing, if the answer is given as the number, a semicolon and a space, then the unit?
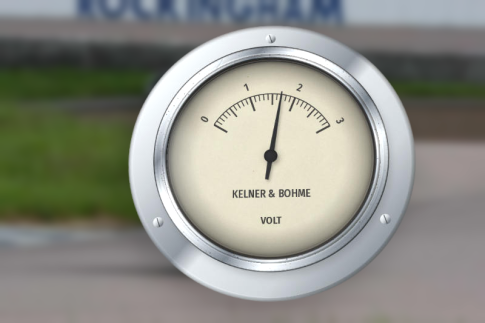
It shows 1.7; V
